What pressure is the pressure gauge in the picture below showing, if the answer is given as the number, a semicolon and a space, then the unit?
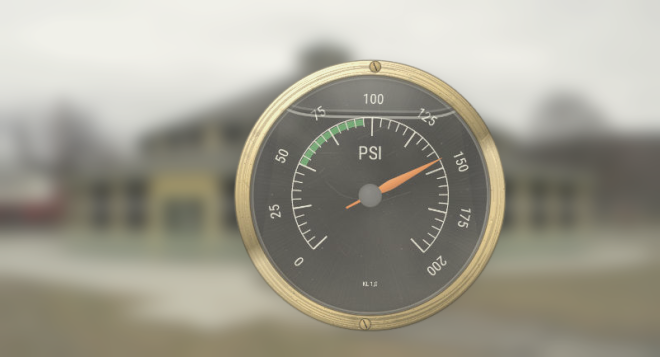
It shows 145; psi
